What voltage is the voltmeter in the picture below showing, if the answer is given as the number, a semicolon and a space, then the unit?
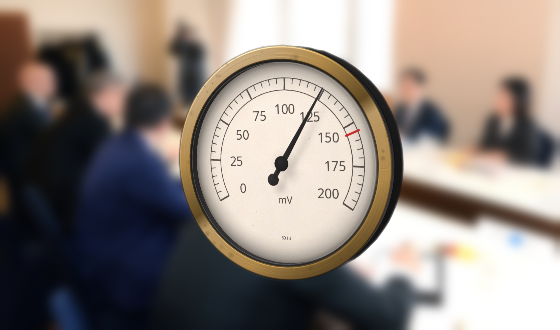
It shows 125; mV
